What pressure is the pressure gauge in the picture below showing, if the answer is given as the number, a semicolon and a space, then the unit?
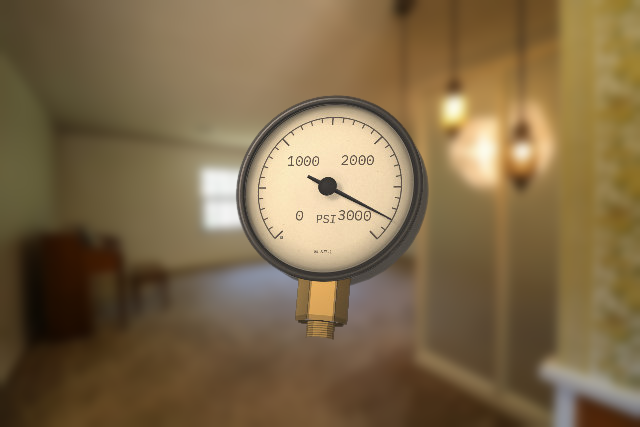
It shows 2800; psi
